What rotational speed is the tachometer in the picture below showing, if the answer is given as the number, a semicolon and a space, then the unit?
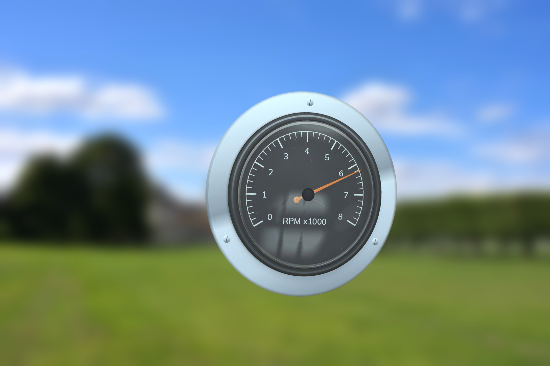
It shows 6200; rpm
